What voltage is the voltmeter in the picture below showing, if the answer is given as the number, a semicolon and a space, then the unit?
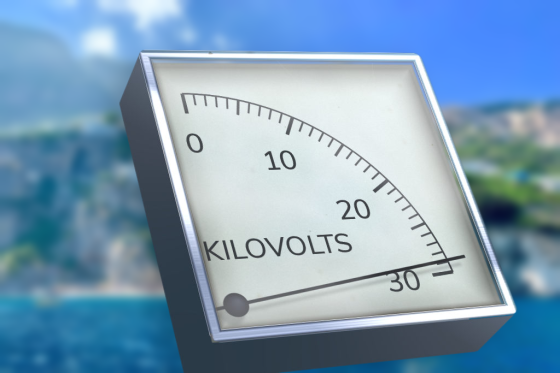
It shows 29; kV
